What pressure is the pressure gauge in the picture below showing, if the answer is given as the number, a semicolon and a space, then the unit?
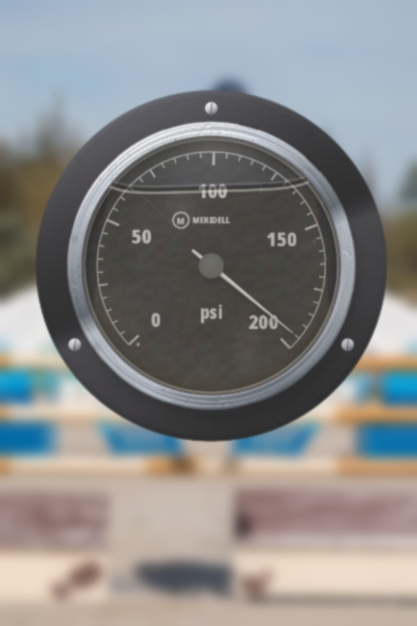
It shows 195; psi
